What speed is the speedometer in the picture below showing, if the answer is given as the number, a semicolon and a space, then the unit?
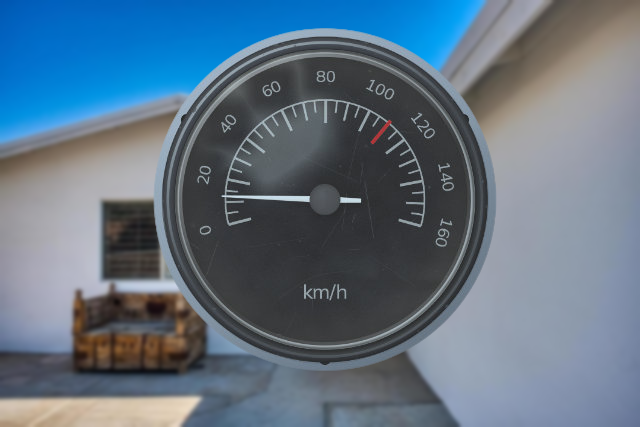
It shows 12.5; km/h
